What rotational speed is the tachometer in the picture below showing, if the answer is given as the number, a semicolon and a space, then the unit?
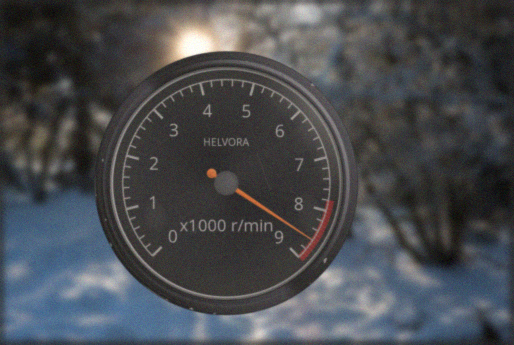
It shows 8600; rpm
